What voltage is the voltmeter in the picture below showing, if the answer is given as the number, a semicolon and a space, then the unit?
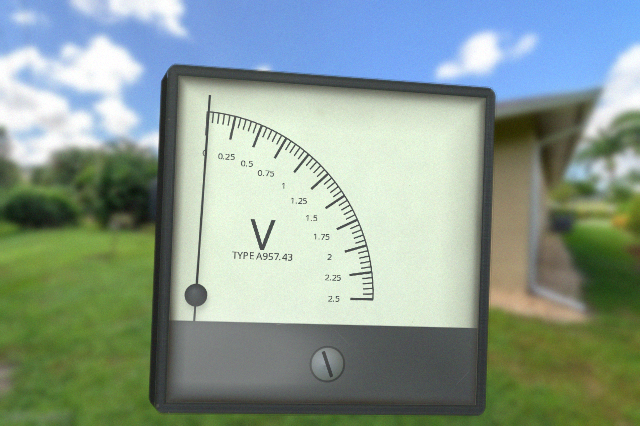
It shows 0; V
